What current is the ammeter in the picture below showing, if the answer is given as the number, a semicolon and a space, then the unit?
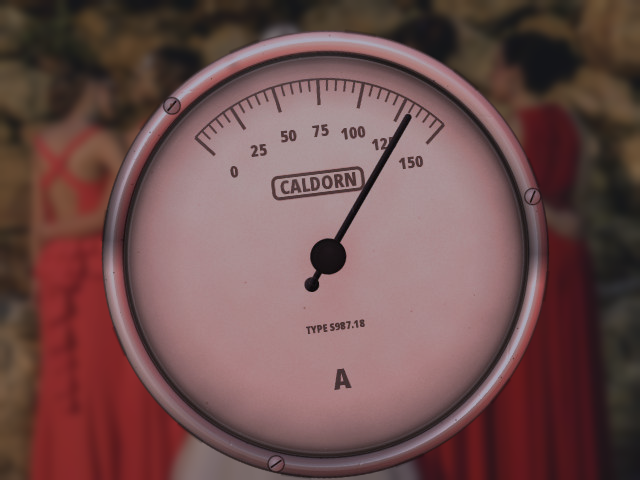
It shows 130; A
